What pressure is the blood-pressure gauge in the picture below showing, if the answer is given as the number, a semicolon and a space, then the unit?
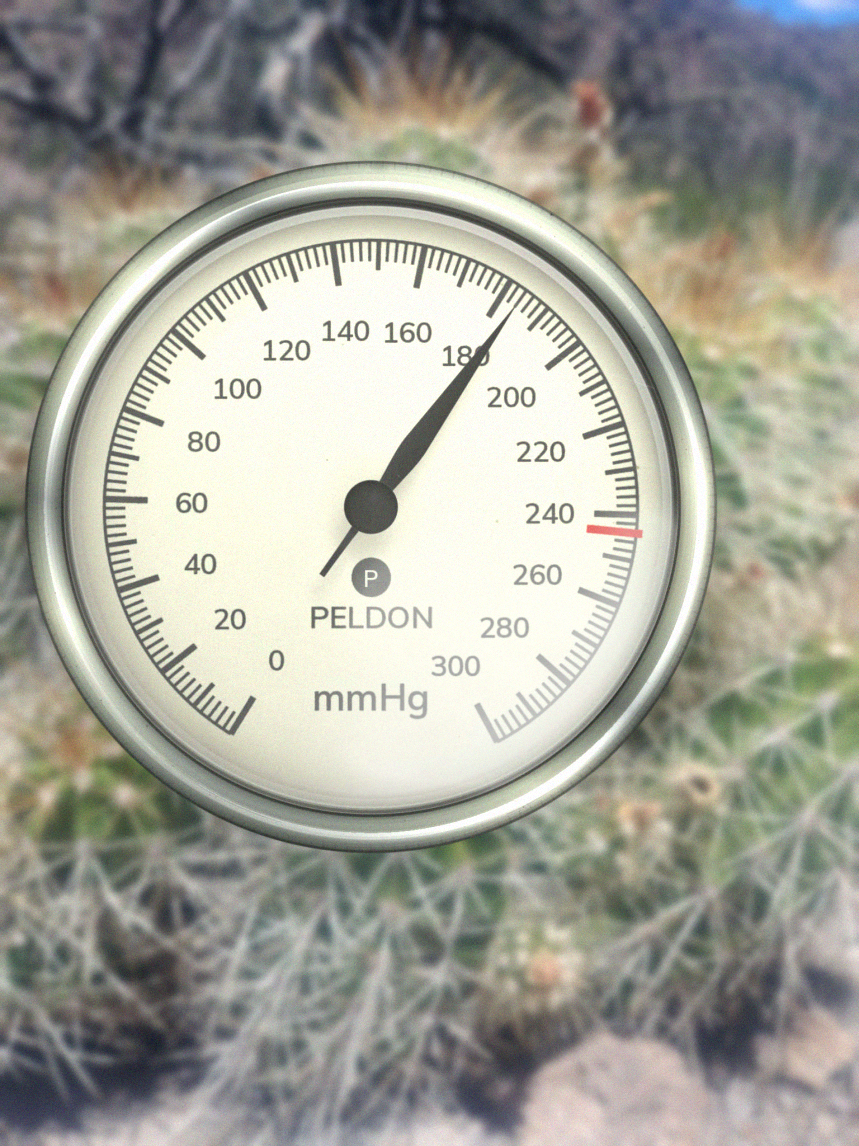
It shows 184; mmHg
